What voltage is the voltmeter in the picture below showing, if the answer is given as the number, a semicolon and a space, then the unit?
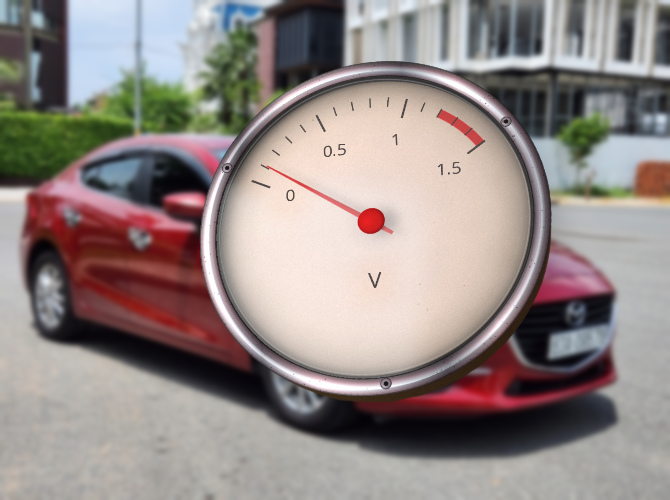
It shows 0.1; V
